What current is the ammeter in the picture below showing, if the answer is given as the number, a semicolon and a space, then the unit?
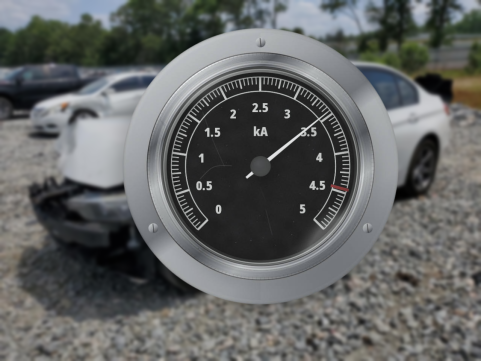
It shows 3.45; kA
